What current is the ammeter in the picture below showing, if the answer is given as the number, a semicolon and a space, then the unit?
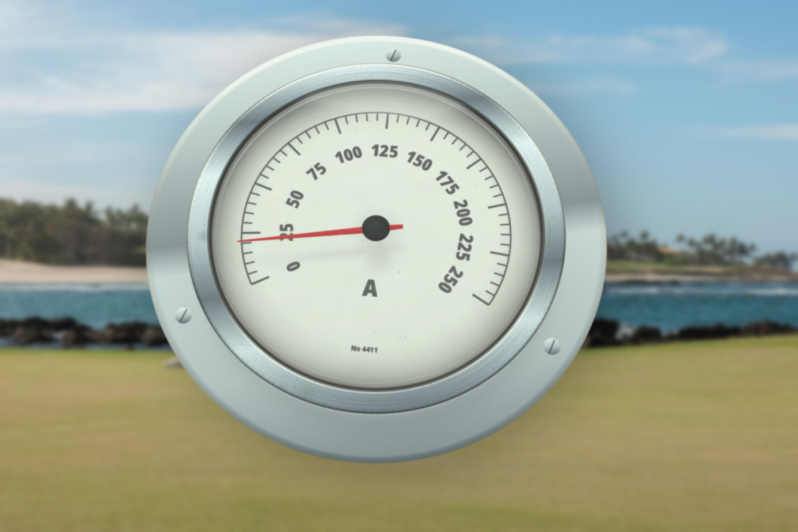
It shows 20; A
